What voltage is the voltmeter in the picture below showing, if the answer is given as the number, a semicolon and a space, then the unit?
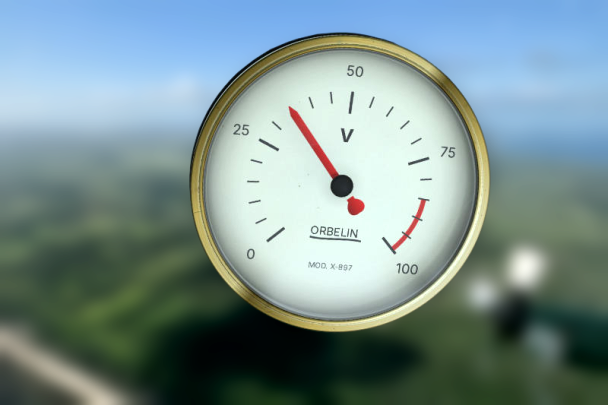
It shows 35; V
